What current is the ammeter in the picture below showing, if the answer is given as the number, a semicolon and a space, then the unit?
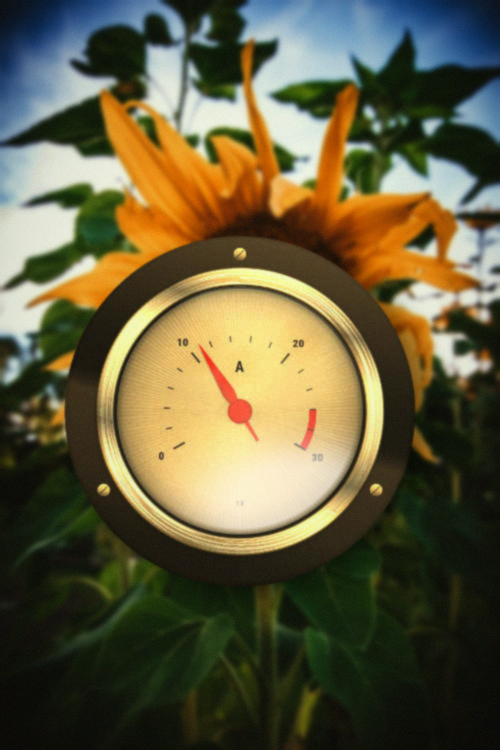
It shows 11; A
